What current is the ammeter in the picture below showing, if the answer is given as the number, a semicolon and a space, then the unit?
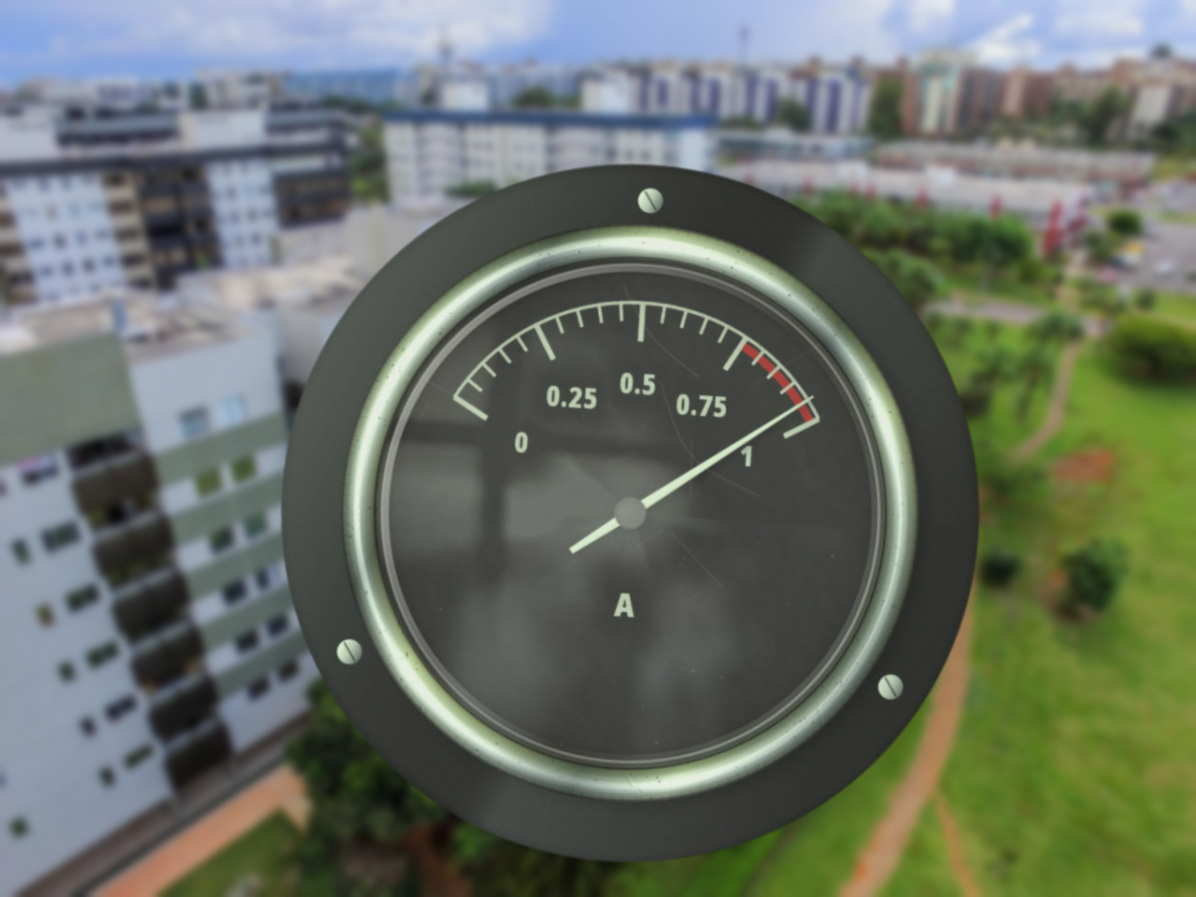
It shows 0.95; A
